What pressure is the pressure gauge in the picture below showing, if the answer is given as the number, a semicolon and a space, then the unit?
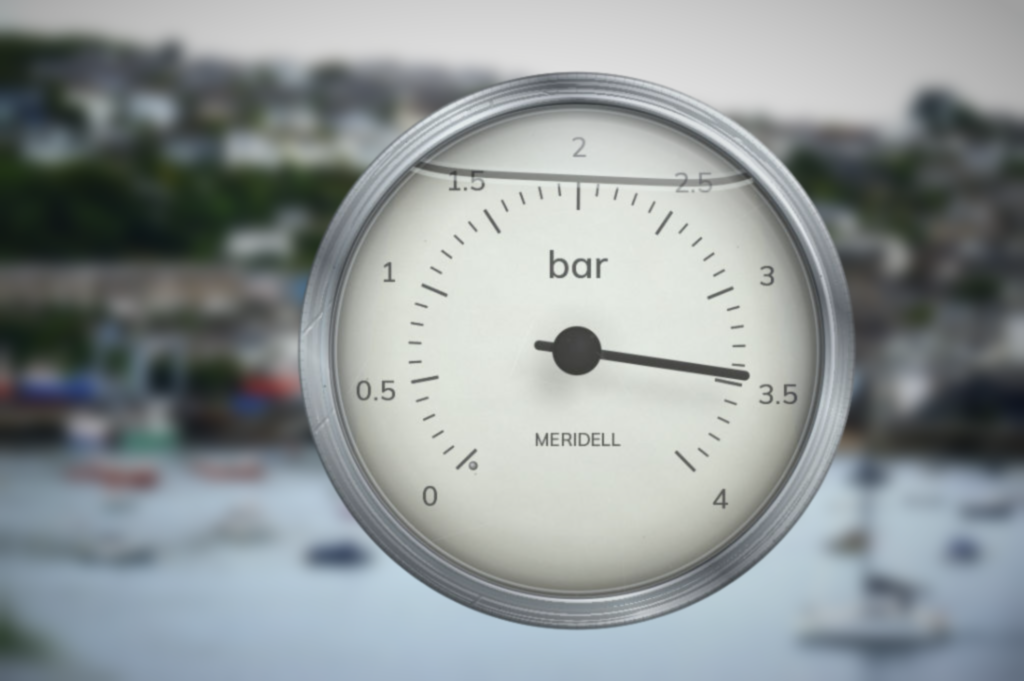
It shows 3.45; bar
